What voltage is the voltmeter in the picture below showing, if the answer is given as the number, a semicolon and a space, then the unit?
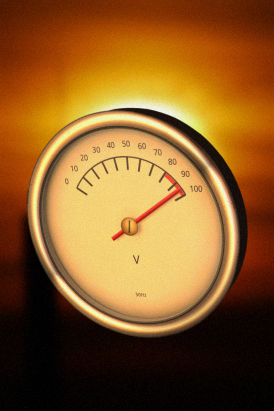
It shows 95; V
